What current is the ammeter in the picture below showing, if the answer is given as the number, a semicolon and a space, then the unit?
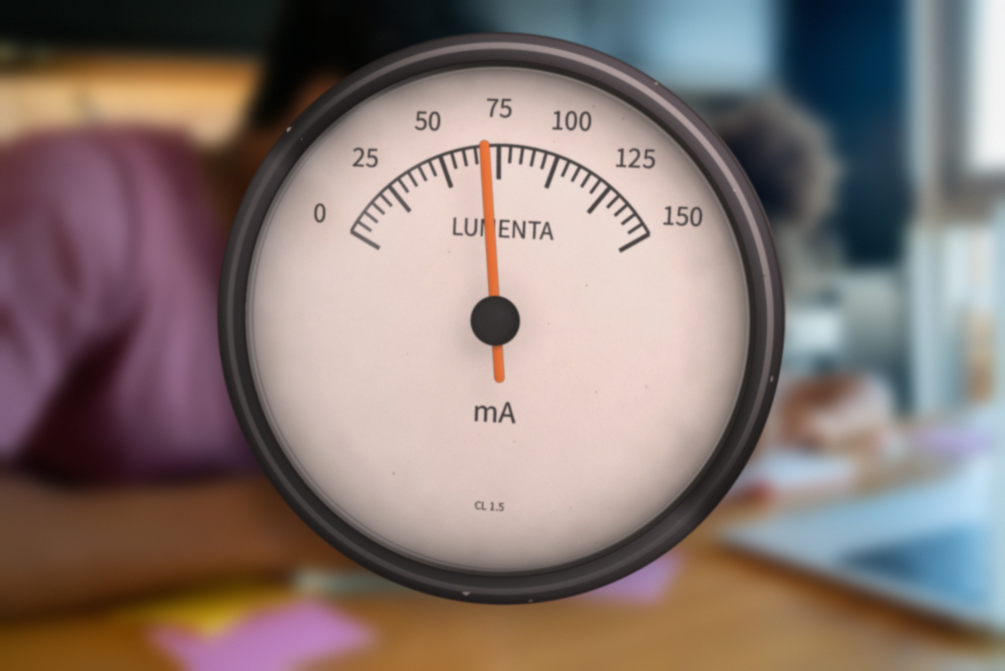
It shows 70; mA
